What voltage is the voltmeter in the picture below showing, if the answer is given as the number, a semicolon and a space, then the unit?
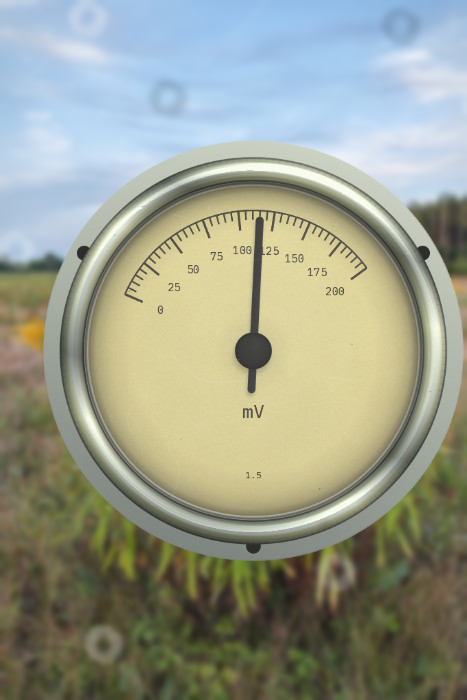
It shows 115; mV
